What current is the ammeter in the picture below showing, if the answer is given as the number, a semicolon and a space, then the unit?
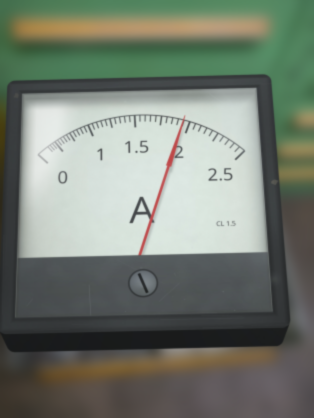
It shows 1.95; A
